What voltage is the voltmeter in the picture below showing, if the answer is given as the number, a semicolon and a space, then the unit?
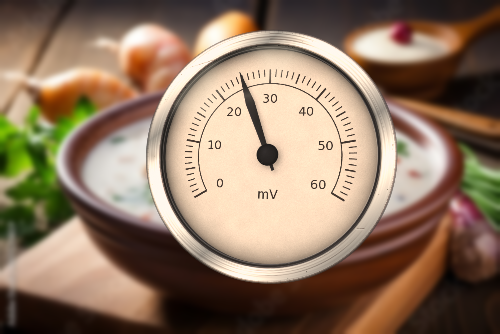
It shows 25; mV
